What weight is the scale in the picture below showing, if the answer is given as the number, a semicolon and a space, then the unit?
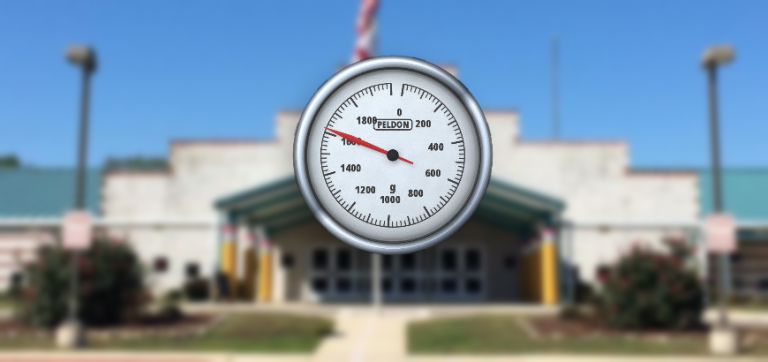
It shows 1620; g
